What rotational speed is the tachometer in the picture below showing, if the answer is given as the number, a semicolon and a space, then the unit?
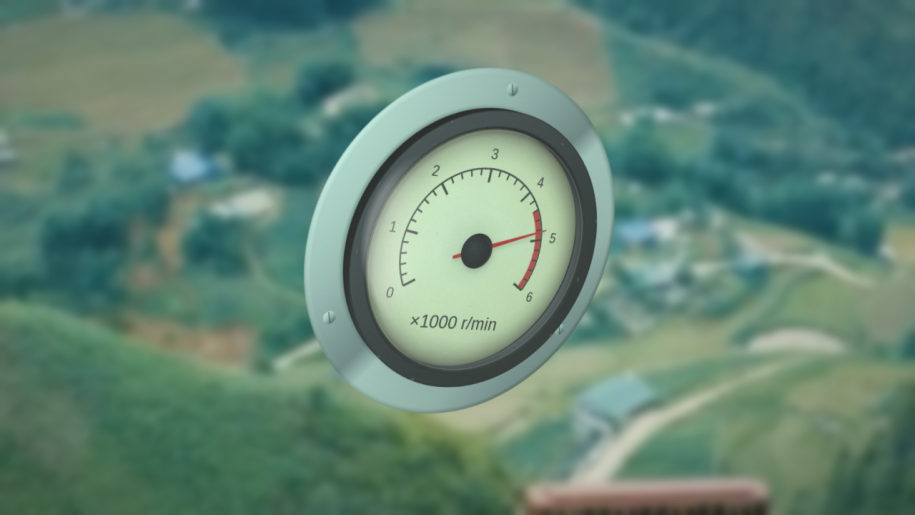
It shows 4800; rpm
